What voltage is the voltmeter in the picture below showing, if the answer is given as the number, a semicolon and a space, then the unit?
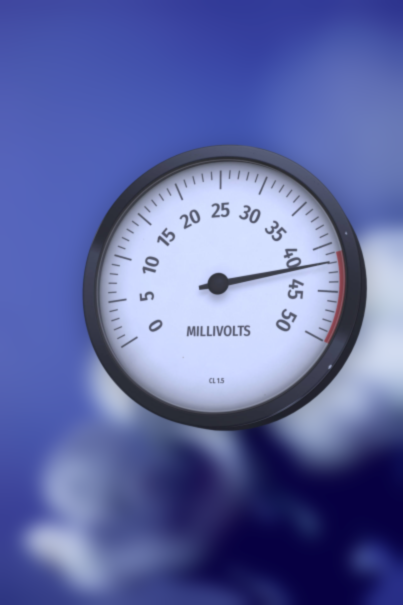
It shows 42; mV
